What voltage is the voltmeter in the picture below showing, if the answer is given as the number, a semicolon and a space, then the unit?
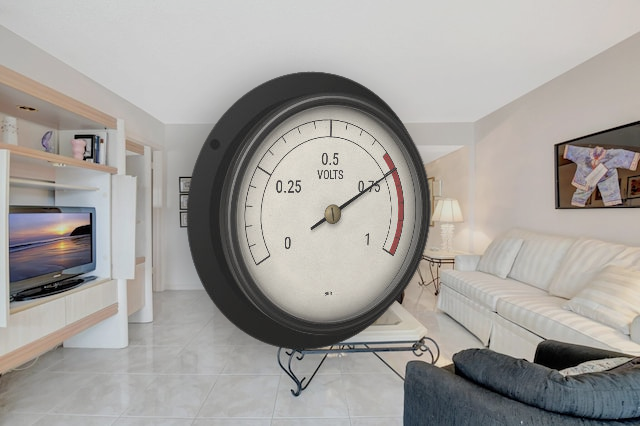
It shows 0.75; V
